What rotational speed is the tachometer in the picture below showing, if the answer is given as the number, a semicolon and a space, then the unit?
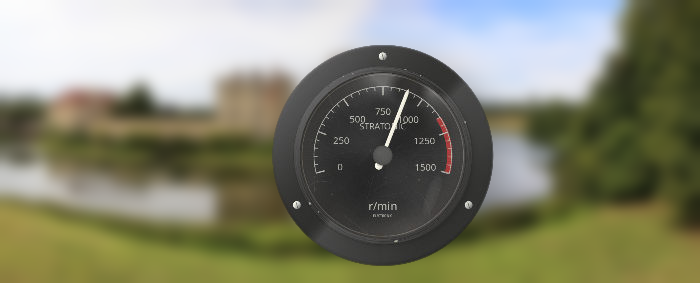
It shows 900; rpm
